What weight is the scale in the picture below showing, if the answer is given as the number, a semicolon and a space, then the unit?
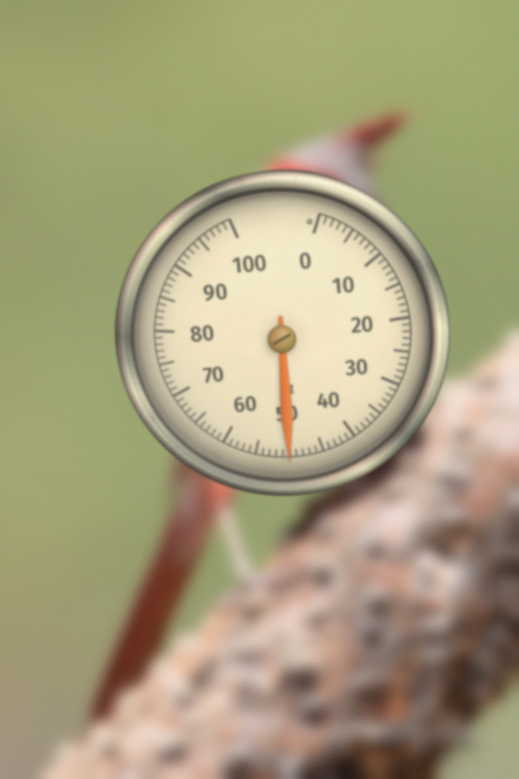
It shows 50; kg
